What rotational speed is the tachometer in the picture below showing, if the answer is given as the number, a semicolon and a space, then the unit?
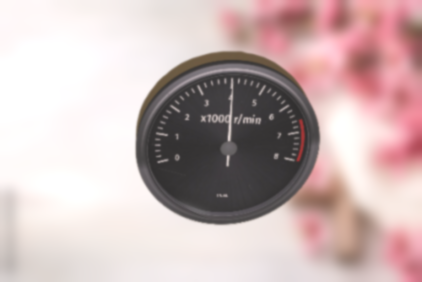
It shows 4000; rpm
